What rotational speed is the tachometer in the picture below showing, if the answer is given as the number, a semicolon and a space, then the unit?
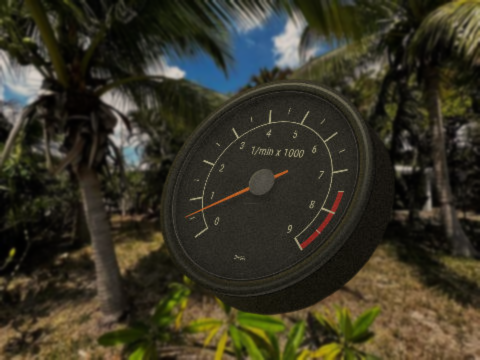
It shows 500; rpm
